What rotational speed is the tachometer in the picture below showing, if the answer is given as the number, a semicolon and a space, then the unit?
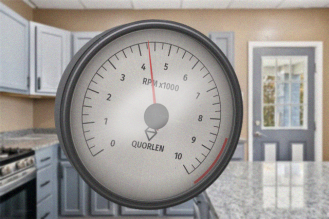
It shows 4250; rpm
